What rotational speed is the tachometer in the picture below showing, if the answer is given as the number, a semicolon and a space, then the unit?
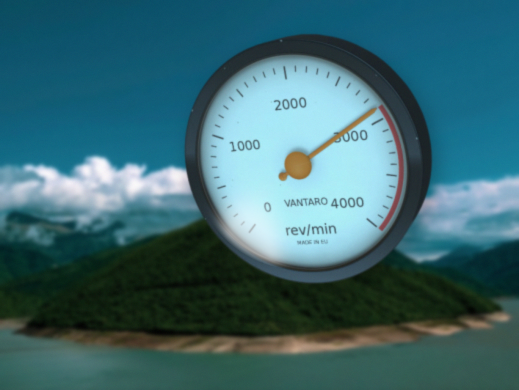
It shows 2900; rpm
